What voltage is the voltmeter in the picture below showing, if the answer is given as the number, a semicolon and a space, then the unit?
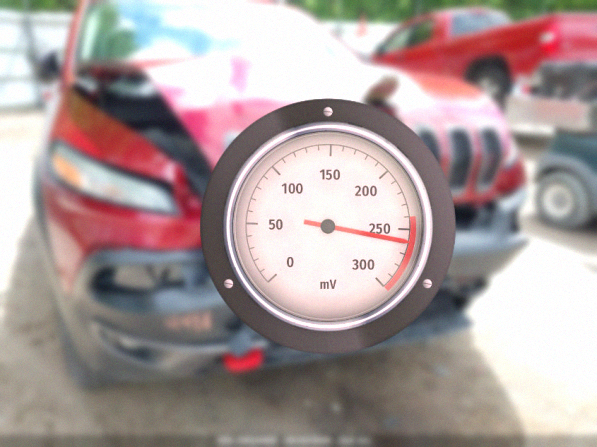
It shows 260; mV
